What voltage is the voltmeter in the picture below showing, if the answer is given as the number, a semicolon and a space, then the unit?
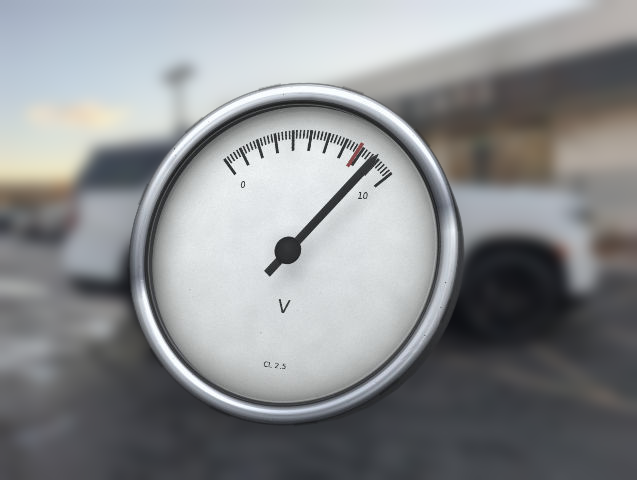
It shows 9; V
